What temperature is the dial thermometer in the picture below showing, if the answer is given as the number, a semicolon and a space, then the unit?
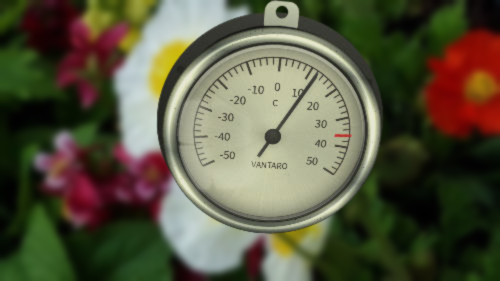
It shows 12; °C
